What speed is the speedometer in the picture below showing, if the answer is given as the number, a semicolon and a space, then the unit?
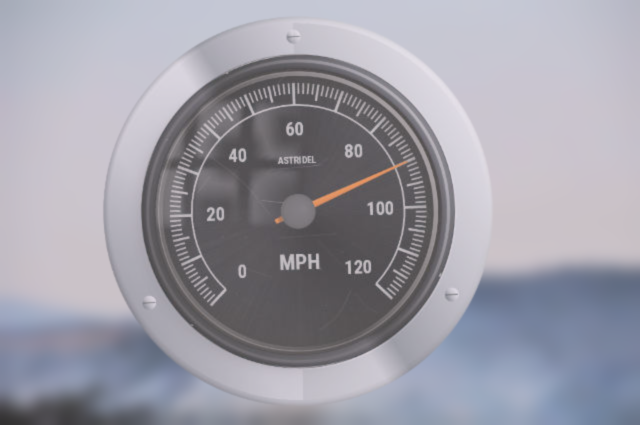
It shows 90; mph
